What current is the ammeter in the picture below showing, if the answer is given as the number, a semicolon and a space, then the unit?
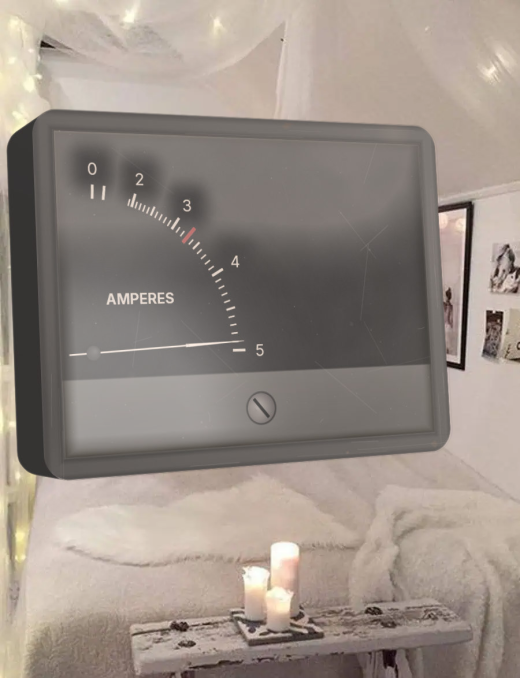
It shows 4.9; A
